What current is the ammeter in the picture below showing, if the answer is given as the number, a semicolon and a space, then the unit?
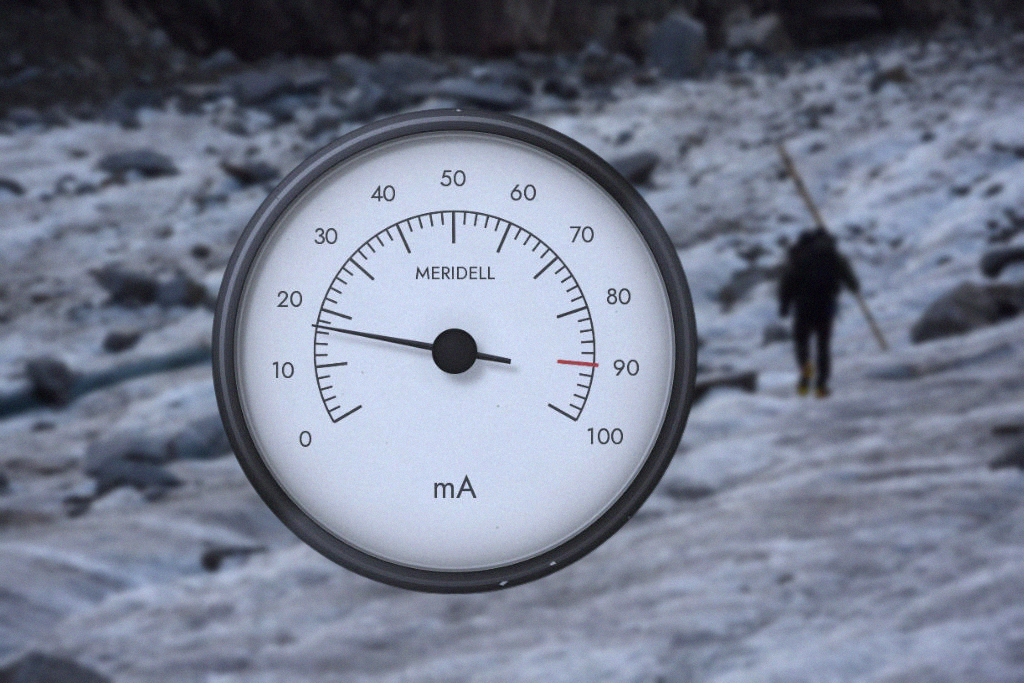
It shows 17; mA
